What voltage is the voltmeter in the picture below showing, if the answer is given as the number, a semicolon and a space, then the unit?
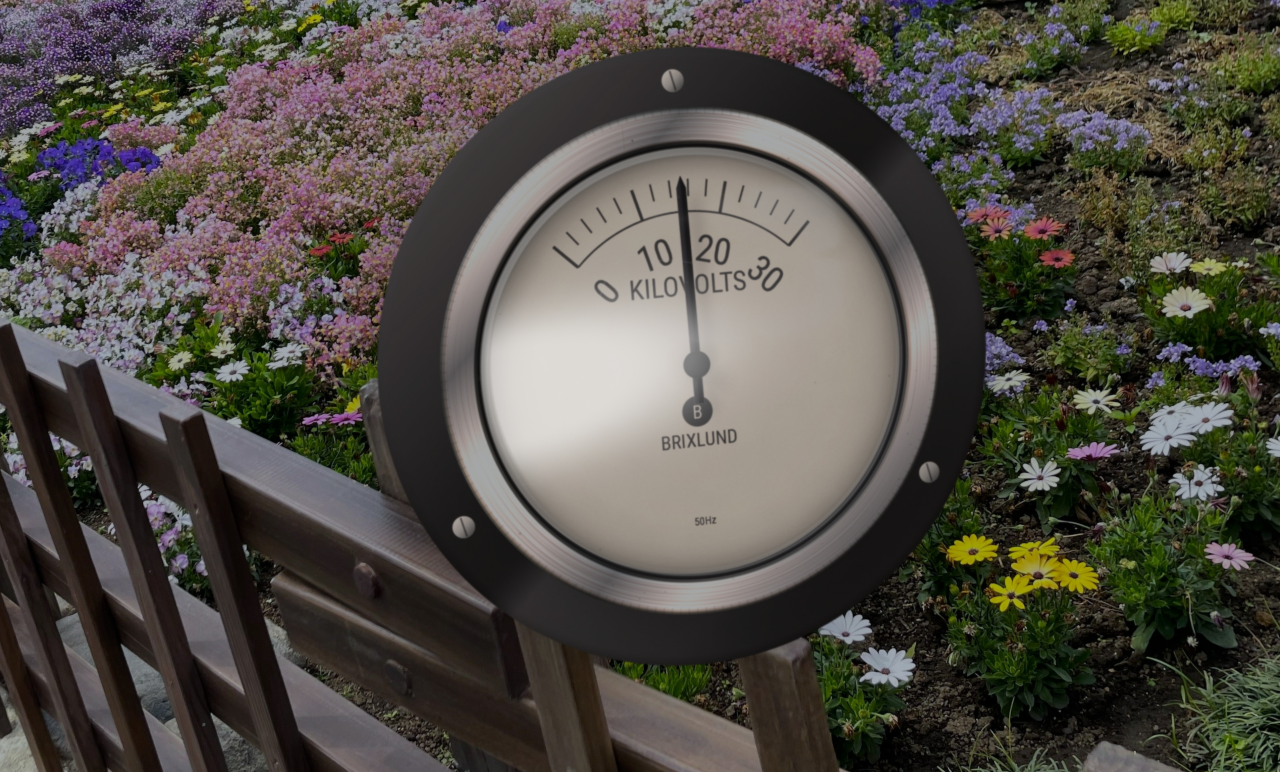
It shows 15; kV
